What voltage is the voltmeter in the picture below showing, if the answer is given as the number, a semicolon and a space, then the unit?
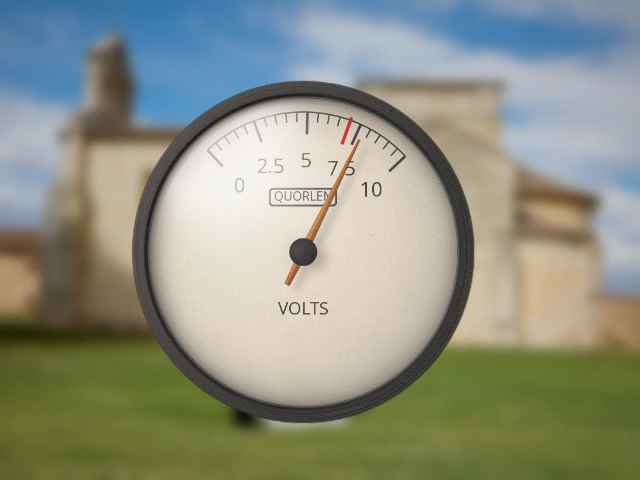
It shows 7.75; V
